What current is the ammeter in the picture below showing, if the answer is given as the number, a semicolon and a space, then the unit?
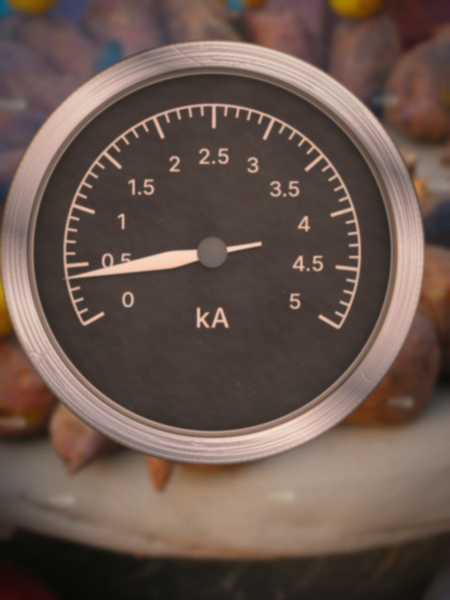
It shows 0.4; kA
